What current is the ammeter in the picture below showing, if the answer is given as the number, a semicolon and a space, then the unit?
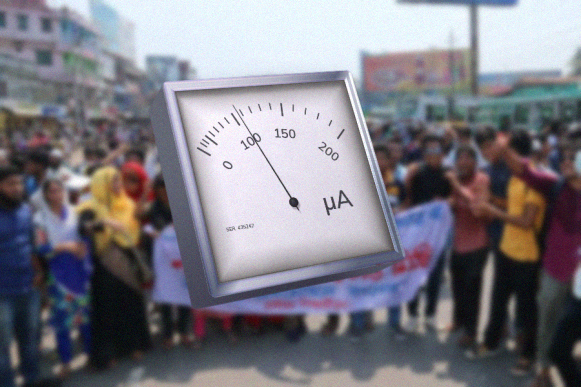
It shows 105; µA
